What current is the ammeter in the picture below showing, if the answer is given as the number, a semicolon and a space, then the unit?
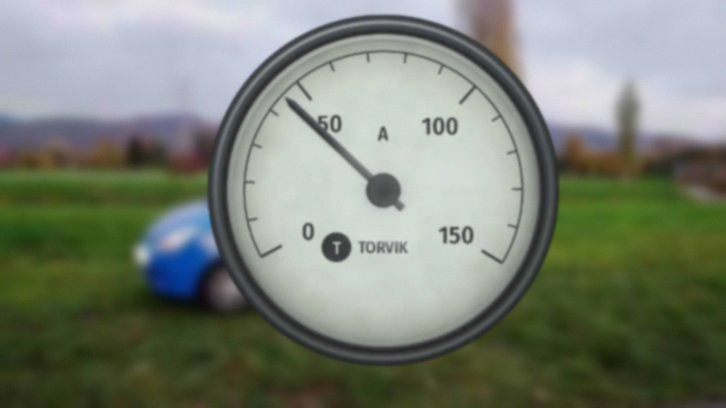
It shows 45; A
